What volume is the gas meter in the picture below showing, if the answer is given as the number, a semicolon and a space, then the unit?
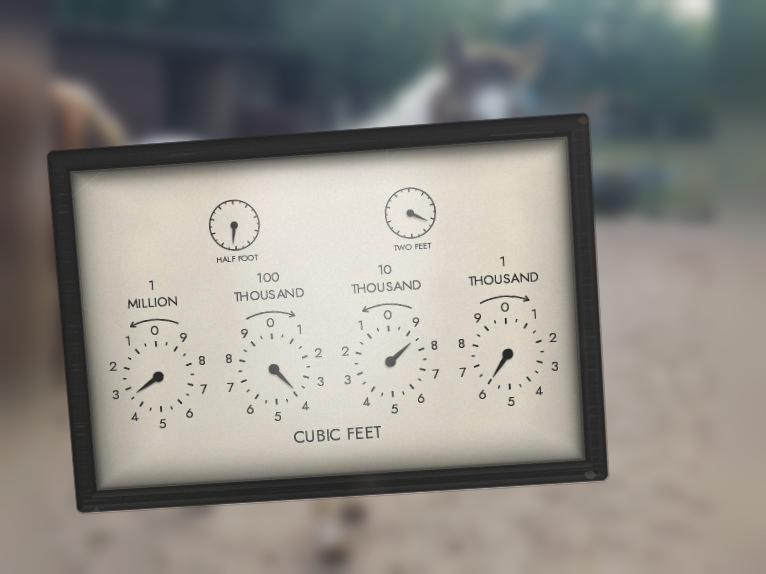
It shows 338600; ft³
